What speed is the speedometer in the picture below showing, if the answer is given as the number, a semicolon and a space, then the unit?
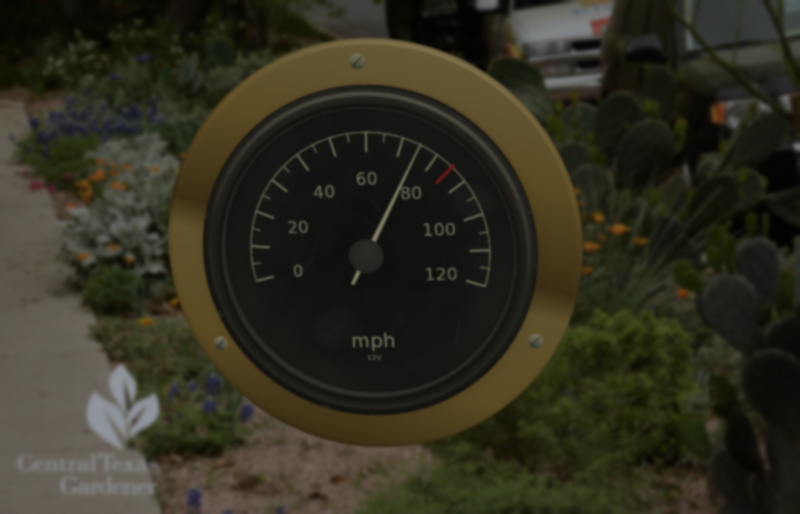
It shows 75; mph
